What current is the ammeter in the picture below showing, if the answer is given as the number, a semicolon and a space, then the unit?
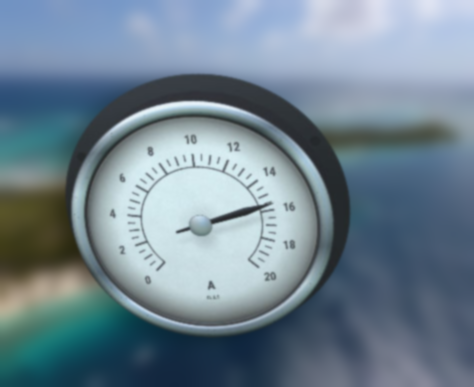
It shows 15.5; A
